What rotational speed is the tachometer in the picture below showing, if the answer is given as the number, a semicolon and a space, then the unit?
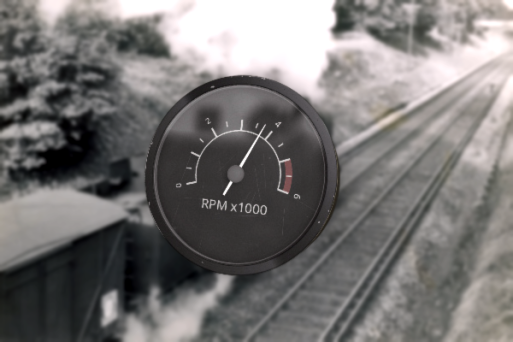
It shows 3750; rpm
